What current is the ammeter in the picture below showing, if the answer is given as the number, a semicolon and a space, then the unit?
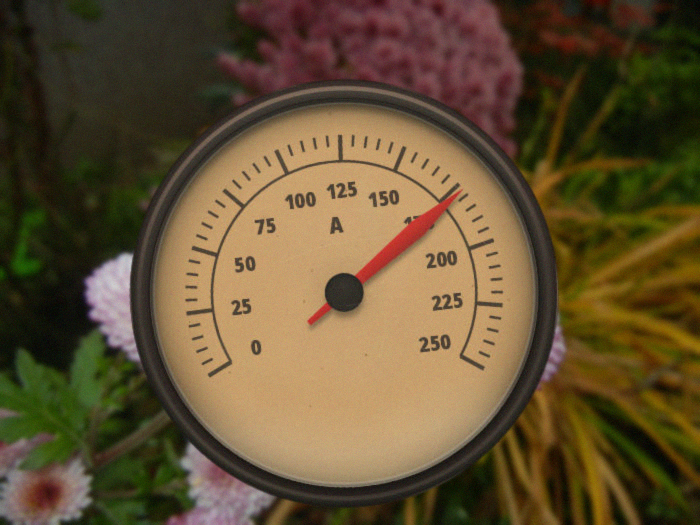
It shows 177.5; A
